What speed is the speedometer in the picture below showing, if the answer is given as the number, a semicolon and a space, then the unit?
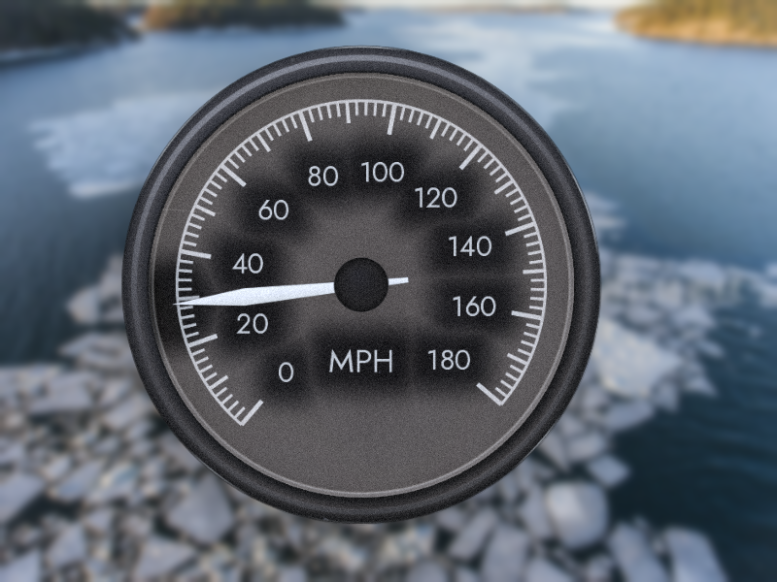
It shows 29; mph
